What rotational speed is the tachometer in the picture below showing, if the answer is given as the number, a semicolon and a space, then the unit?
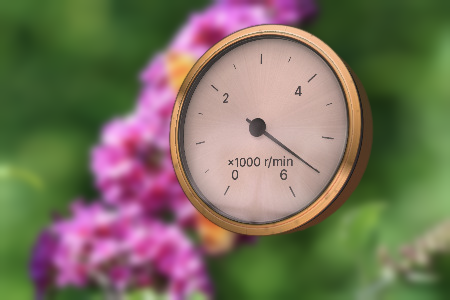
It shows 5500; rpm
